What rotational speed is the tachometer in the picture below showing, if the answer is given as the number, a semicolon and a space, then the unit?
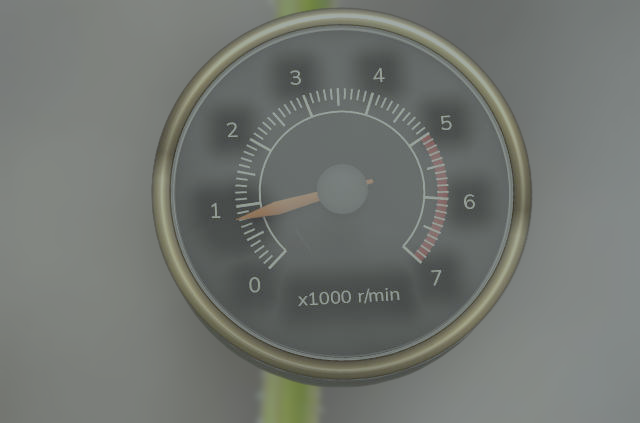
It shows 800; rpm
